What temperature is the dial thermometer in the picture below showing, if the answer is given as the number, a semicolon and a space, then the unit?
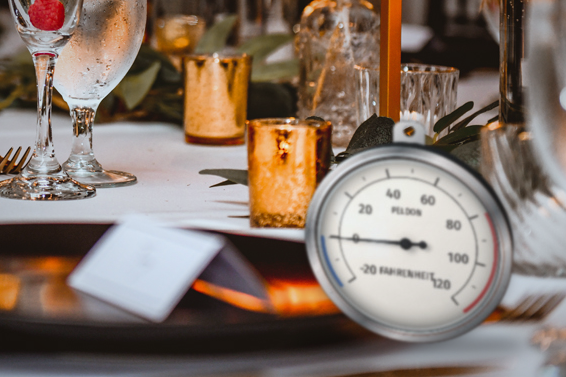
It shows 0; °F
